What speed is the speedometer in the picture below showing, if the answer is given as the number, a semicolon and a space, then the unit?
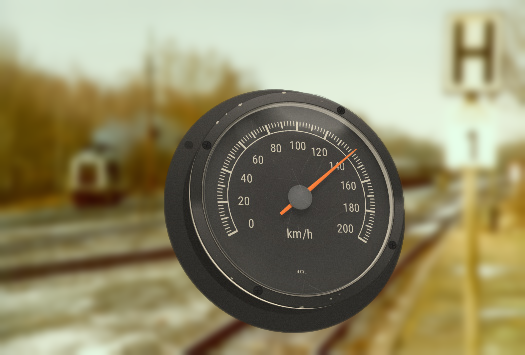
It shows 140; km/h
